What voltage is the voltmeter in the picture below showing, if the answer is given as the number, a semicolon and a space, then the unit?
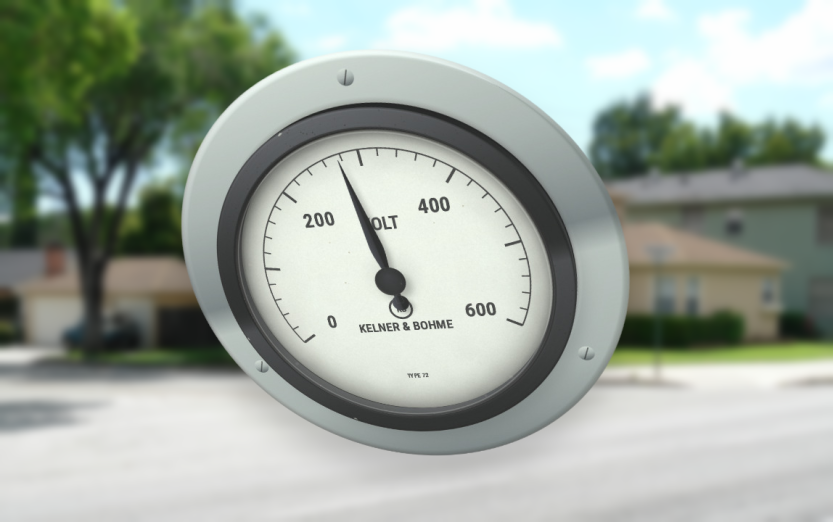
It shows 280; V
